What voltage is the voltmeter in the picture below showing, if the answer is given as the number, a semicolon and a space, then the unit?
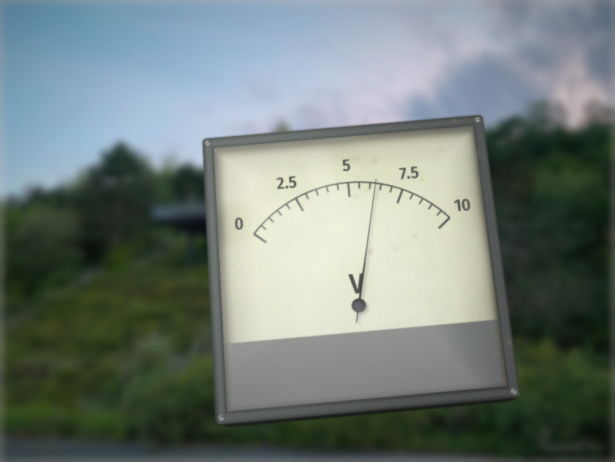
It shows 6.25; V
